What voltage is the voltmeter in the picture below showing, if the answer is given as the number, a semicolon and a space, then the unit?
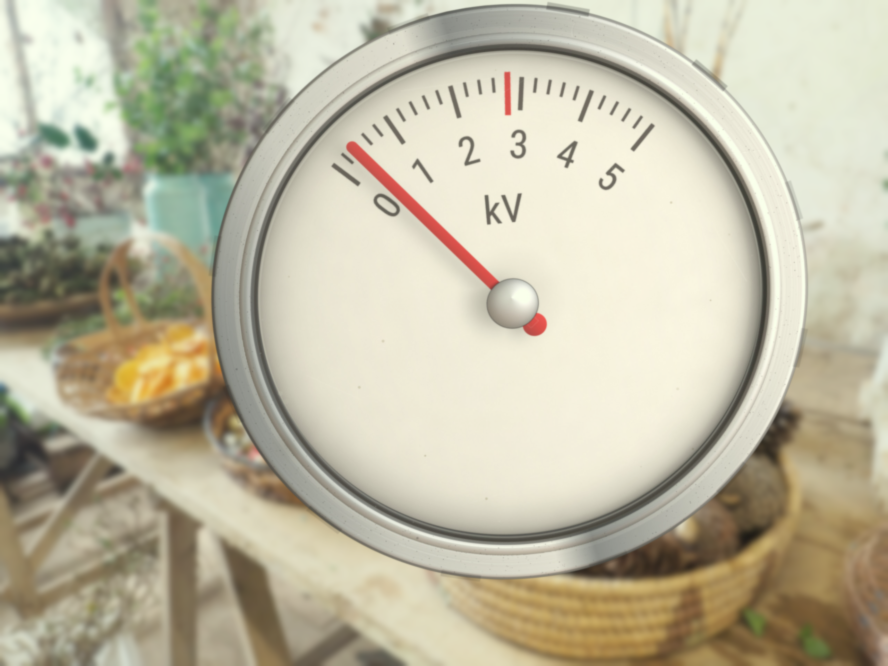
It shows 0.4; kV
